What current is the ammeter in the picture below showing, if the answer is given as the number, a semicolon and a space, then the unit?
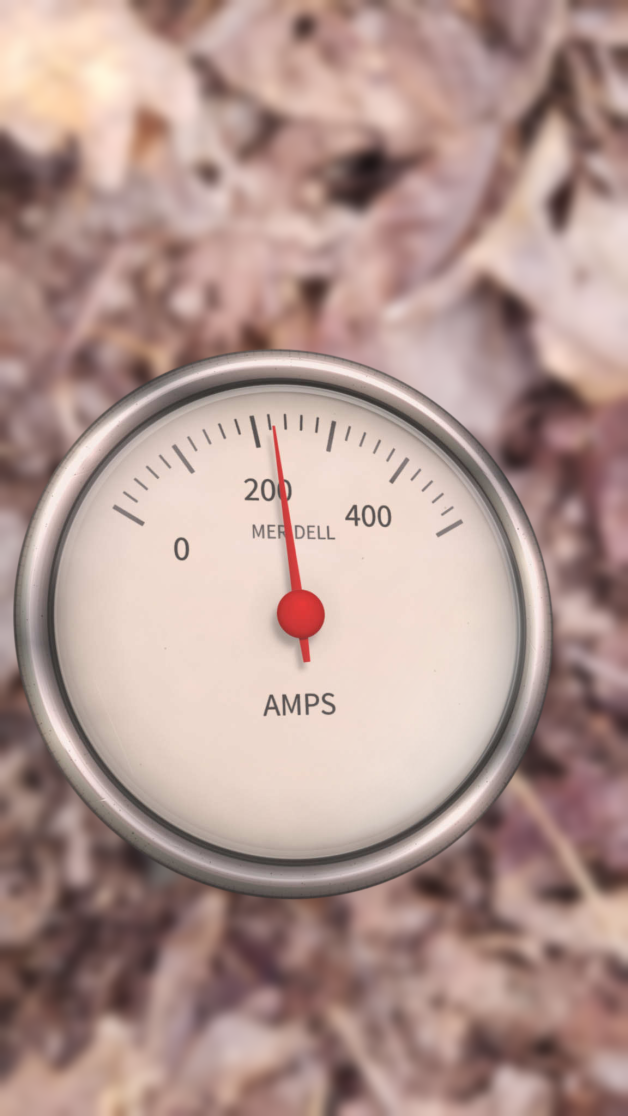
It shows 220; A
